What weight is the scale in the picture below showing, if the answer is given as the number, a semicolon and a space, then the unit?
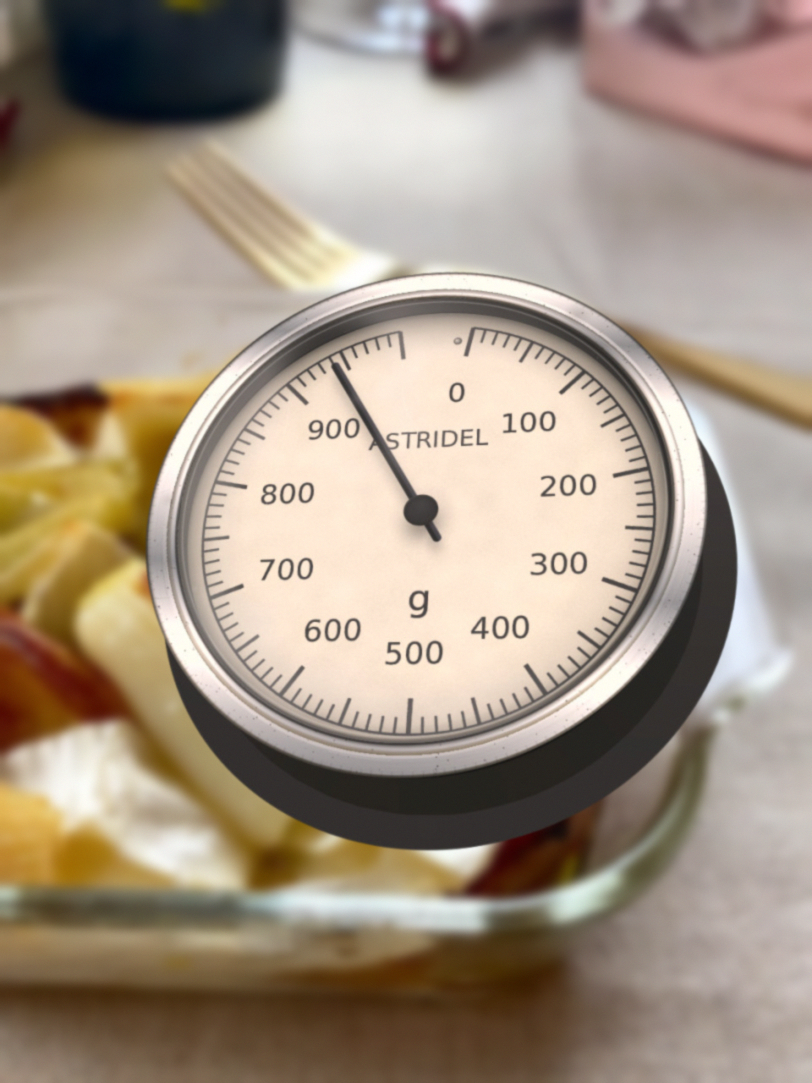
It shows 940; g
